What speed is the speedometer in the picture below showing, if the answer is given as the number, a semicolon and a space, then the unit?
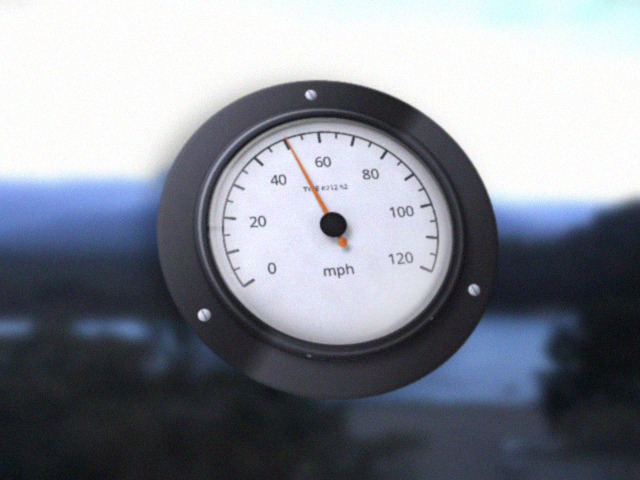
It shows 50; mph
